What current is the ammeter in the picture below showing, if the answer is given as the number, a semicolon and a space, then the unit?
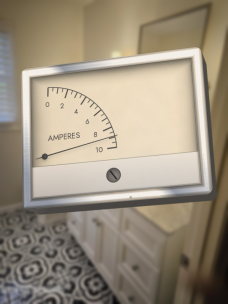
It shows 9; A
